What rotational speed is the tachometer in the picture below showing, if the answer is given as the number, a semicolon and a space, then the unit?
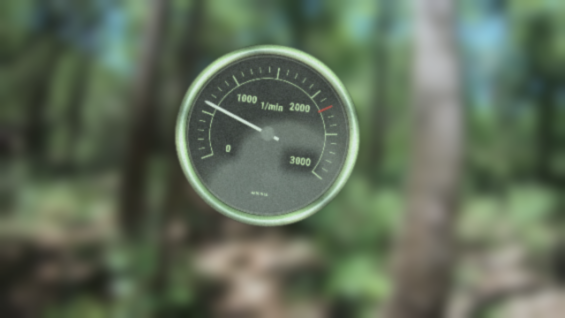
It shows 600; rpm
